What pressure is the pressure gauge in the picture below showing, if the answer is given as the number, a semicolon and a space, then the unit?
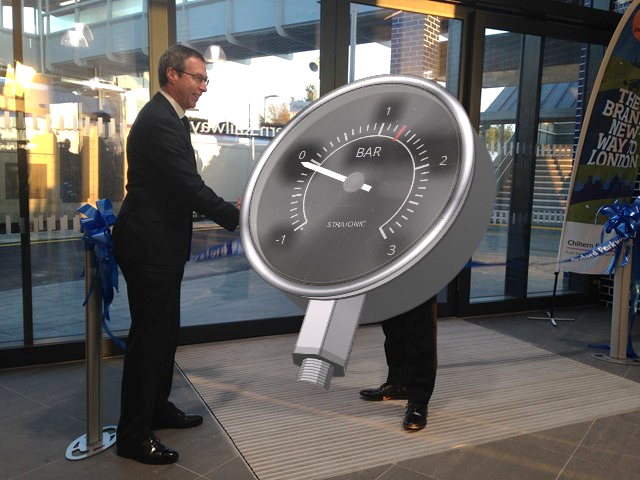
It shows -0.1; bar
